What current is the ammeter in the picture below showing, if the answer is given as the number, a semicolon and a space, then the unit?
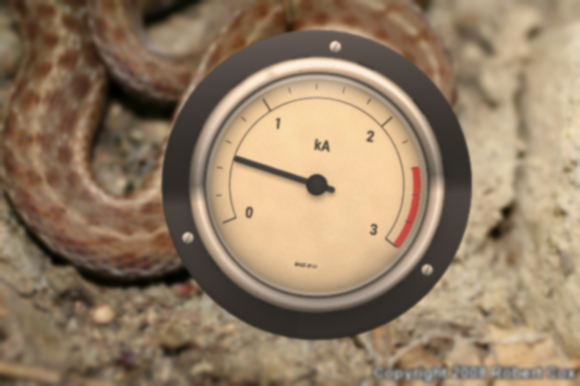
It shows 0.5; kA
